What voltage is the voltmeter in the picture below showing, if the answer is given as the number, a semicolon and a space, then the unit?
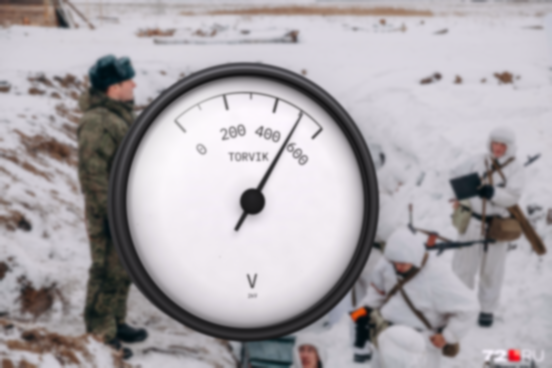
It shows 500; V
